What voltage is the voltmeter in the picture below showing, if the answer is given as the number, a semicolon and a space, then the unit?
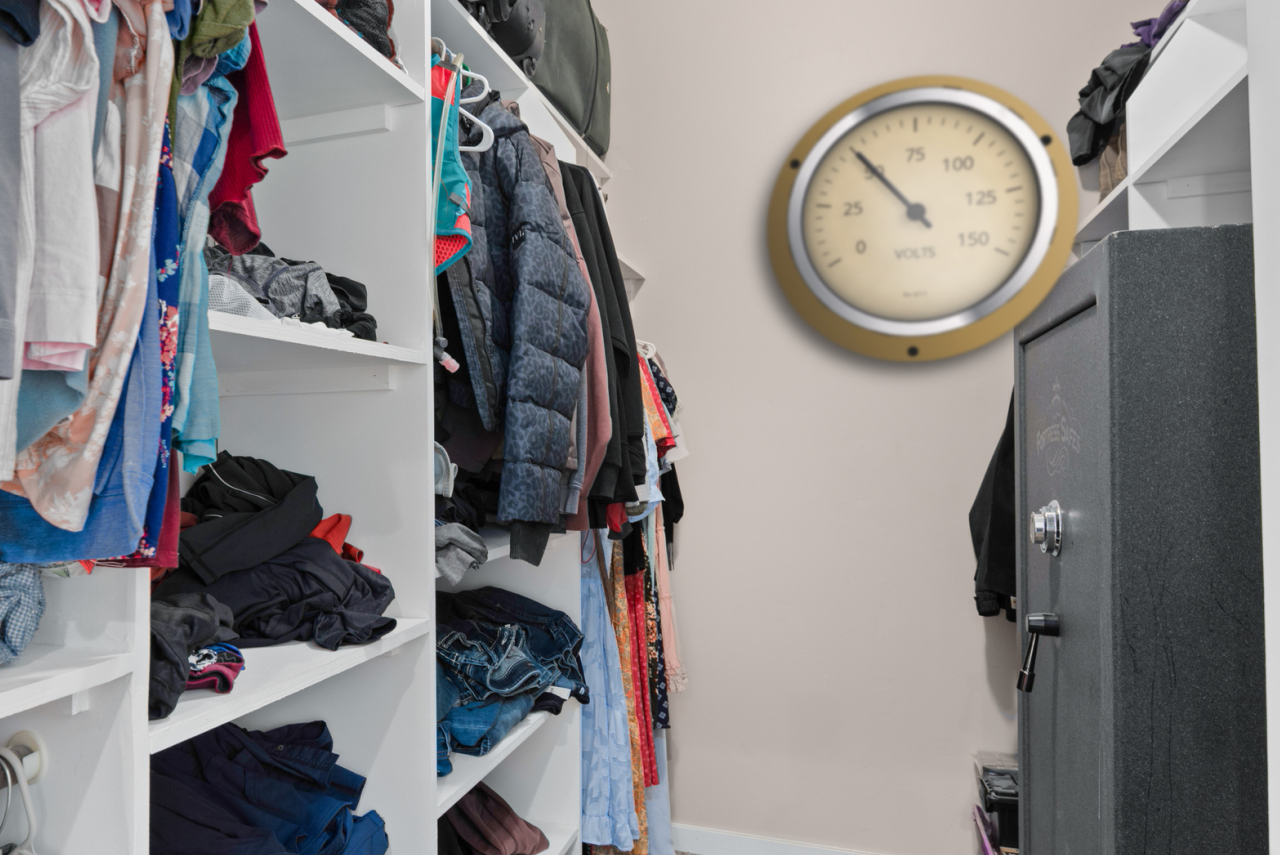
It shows 50; V
